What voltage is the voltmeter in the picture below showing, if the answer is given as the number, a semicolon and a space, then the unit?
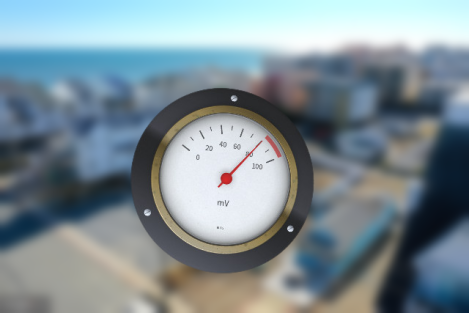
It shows 80; mV
